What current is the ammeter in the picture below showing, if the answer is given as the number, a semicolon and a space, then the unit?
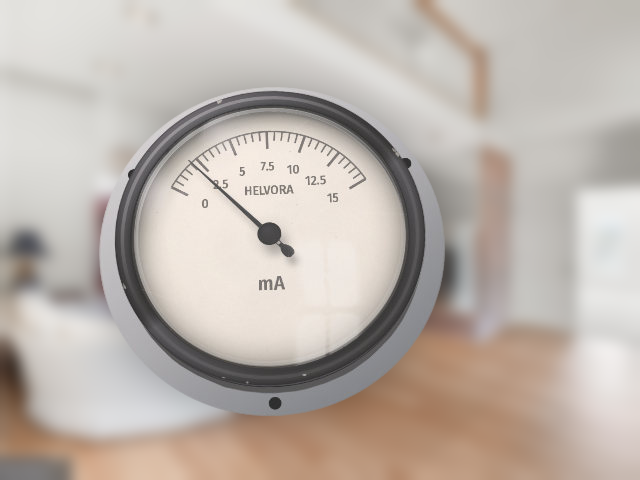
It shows 2; mA
